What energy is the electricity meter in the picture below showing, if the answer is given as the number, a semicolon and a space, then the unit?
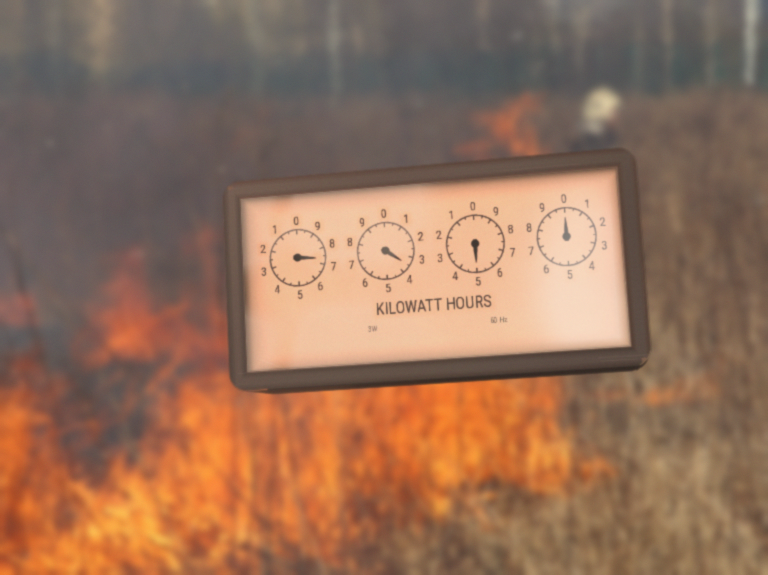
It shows 7350; kWh
